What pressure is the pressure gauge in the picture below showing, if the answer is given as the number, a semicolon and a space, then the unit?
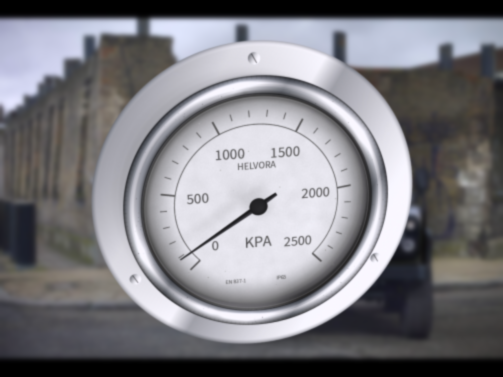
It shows 100; kPa
